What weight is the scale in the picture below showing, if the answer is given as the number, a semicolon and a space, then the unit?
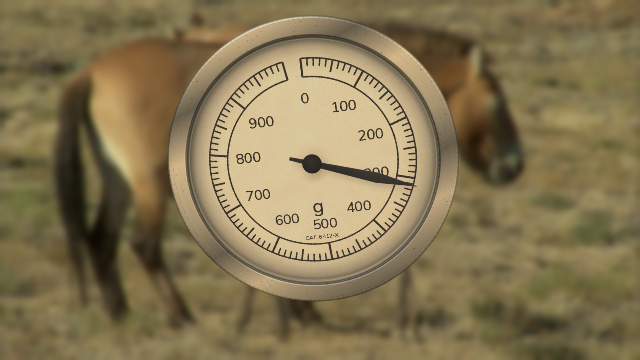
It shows 310; g
